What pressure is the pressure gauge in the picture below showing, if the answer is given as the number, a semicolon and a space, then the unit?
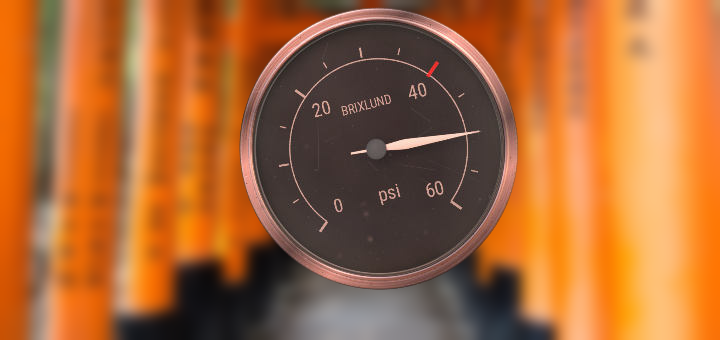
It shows 50; psi
